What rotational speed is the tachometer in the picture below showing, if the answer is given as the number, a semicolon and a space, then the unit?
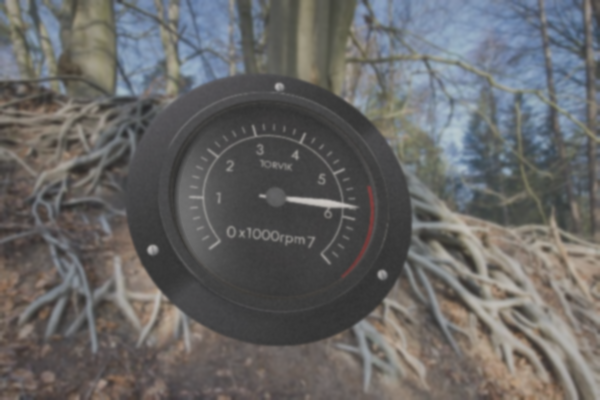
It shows 5800; rpm
